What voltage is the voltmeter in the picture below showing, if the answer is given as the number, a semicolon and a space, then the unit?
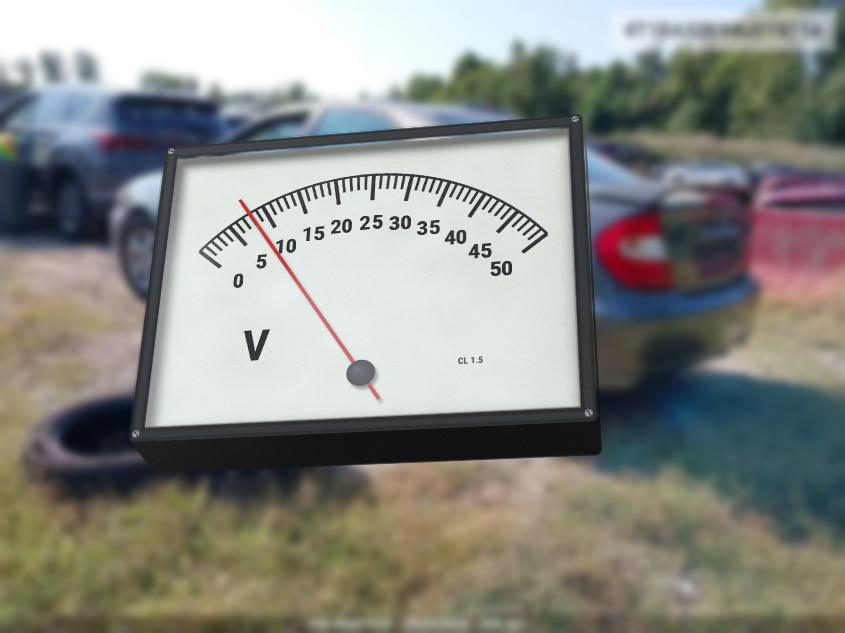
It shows 8; V
